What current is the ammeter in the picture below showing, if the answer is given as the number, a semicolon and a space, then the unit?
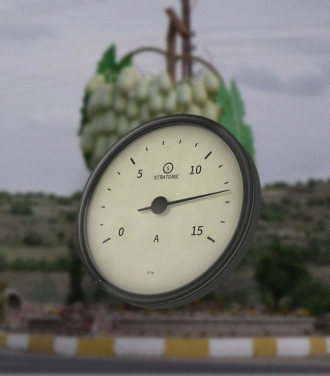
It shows 12.5; A
